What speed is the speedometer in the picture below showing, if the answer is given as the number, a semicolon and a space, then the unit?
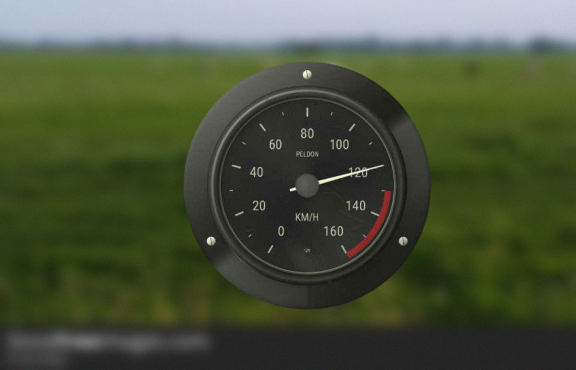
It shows 120; km/h
